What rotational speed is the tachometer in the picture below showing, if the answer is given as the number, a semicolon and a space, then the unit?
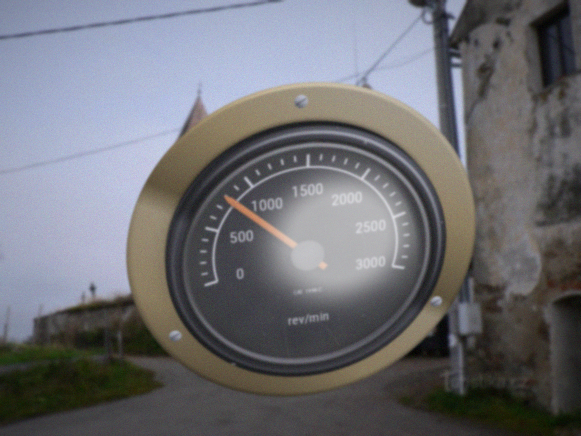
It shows 800; rpm
